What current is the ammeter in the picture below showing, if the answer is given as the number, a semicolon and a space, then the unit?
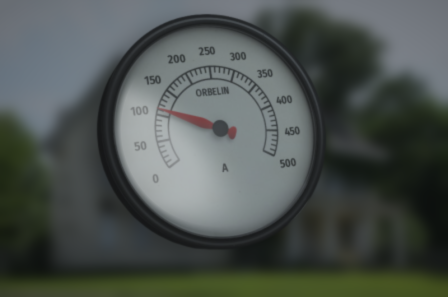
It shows 110; A
